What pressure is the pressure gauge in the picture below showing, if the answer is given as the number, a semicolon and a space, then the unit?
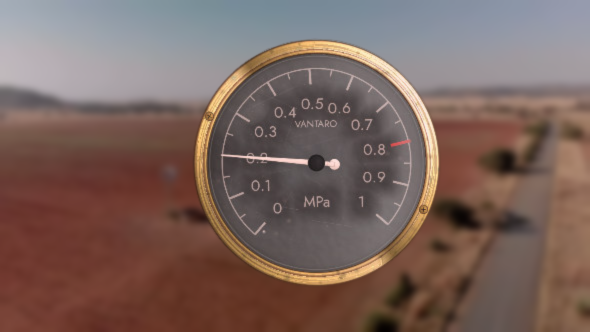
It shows 0.2; MPa
